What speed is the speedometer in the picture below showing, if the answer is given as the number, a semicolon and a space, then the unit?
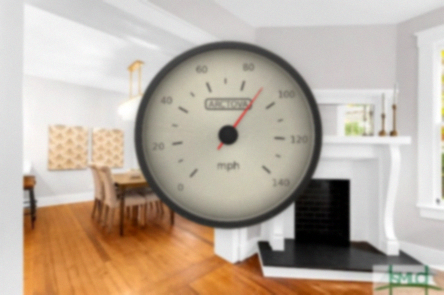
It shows 90; mph
